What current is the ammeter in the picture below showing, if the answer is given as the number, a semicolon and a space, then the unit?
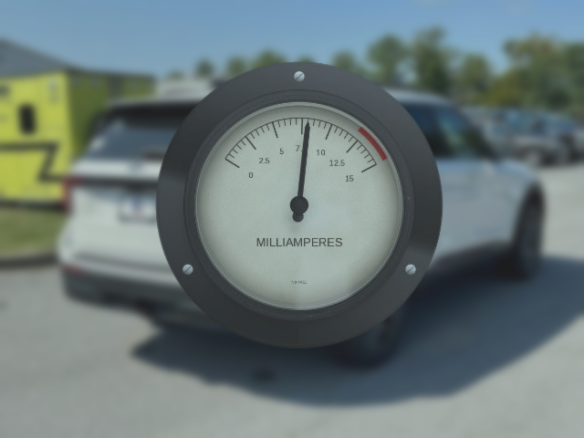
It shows 8; mA
